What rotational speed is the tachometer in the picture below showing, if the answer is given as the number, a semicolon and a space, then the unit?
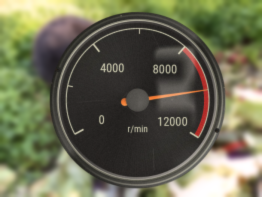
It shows 10000; rpm
